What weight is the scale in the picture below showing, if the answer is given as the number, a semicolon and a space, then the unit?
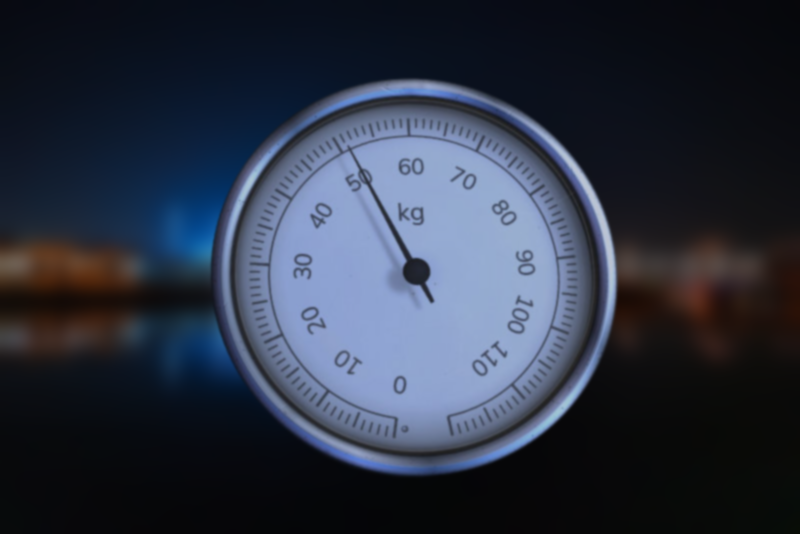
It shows 51; kg
